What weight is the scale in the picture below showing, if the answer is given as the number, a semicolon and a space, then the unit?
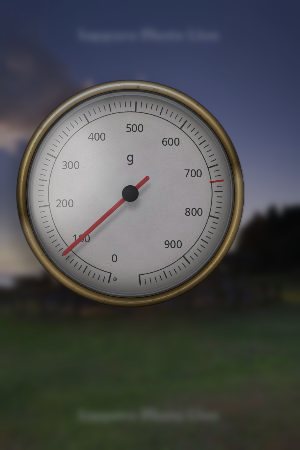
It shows 100; g
